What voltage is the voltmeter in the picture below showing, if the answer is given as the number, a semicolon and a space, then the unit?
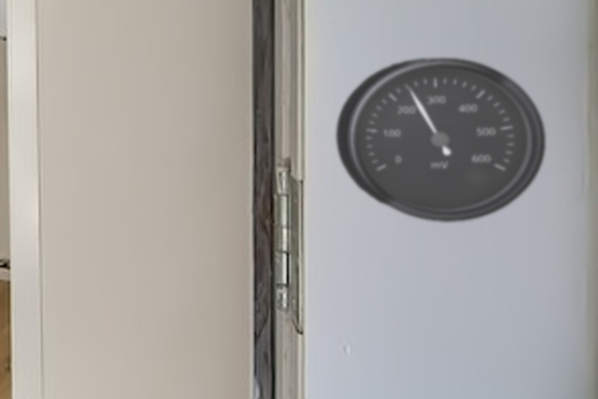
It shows 240; mV
